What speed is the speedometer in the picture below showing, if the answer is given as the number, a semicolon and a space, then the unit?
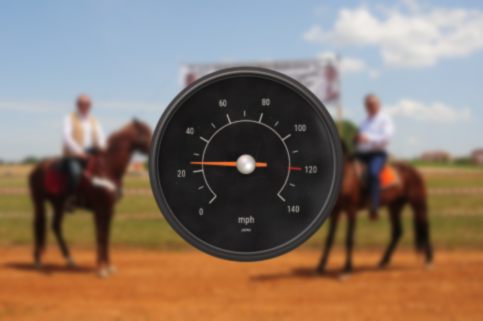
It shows 25; mph
